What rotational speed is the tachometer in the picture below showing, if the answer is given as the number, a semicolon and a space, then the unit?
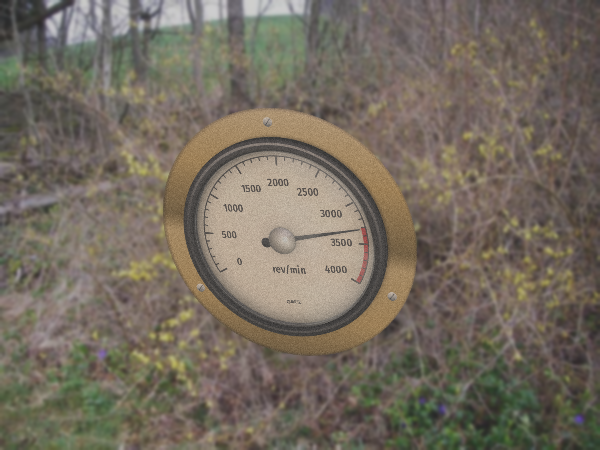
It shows 3300; rpm
